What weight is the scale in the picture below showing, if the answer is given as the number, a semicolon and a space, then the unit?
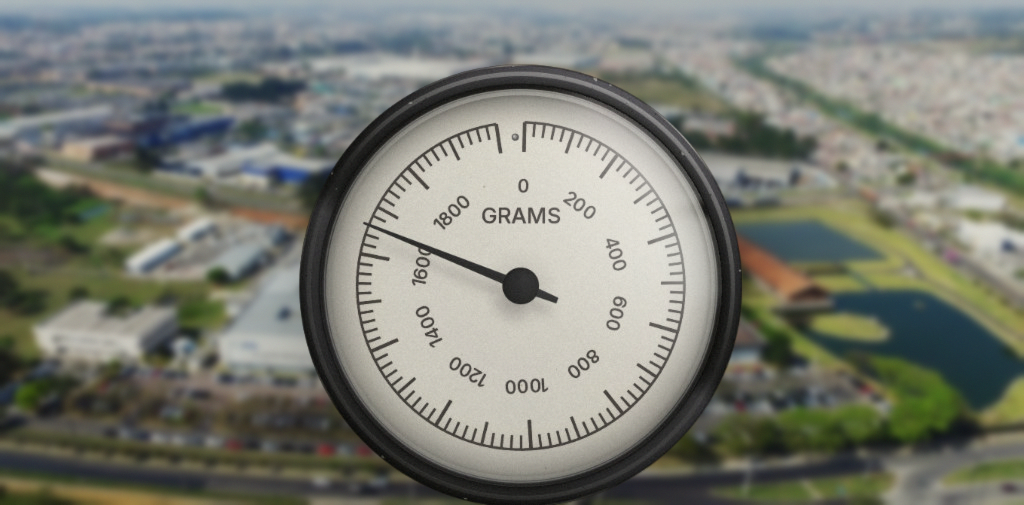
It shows 1660; g
